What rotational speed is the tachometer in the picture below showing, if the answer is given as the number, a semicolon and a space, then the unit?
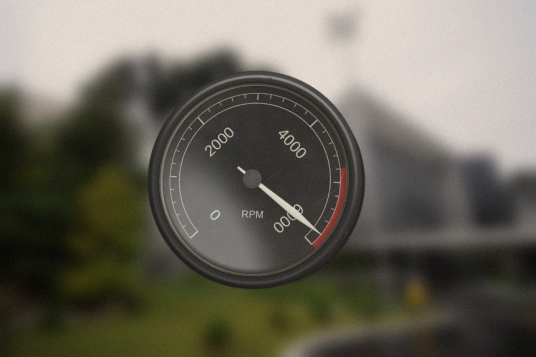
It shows 5800; rpm
